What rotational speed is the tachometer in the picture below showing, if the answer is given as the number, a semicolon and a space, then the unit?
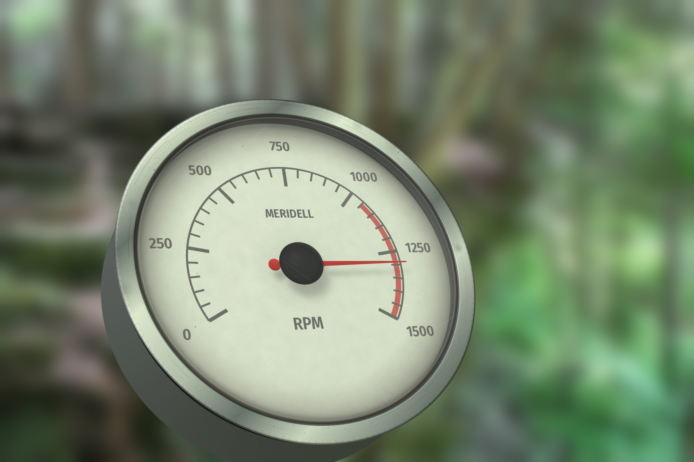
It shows 1300; rpm
